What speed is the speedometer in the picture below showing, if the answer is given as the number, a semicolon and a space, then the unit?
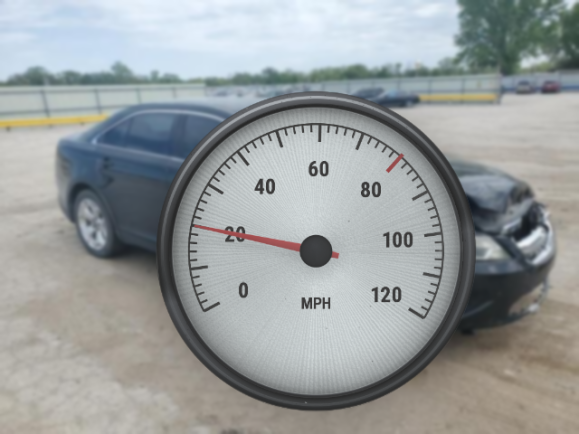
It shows 20; mph
